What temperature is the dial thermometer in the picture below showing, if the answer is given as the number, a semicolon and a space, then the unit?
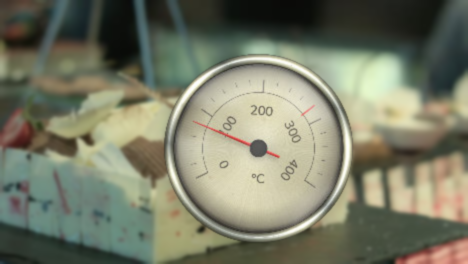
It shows 80; °C
